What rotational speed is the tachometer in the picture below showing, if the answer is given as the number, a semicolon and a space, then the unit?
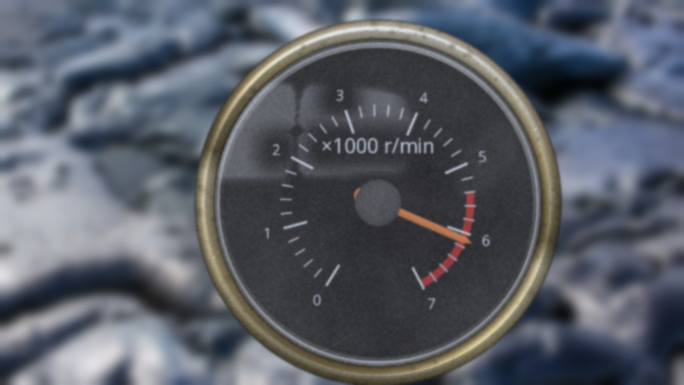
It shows 6100; rpm
